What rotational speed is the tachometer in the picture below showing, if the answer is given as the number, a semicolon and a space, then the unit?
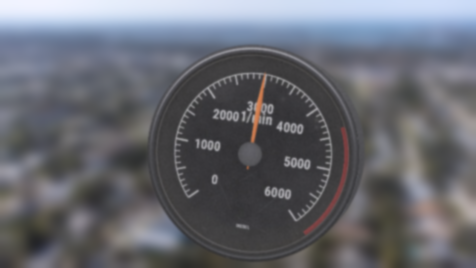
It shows 3000; rpm
